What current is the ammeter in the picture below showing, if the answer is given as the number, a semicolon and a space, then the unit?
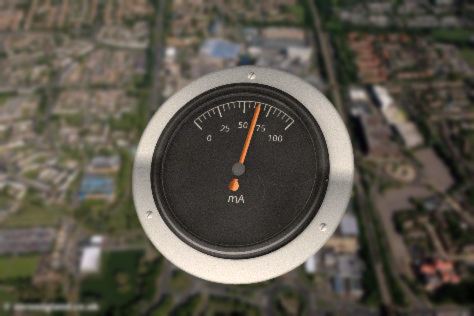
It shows 65; mA
